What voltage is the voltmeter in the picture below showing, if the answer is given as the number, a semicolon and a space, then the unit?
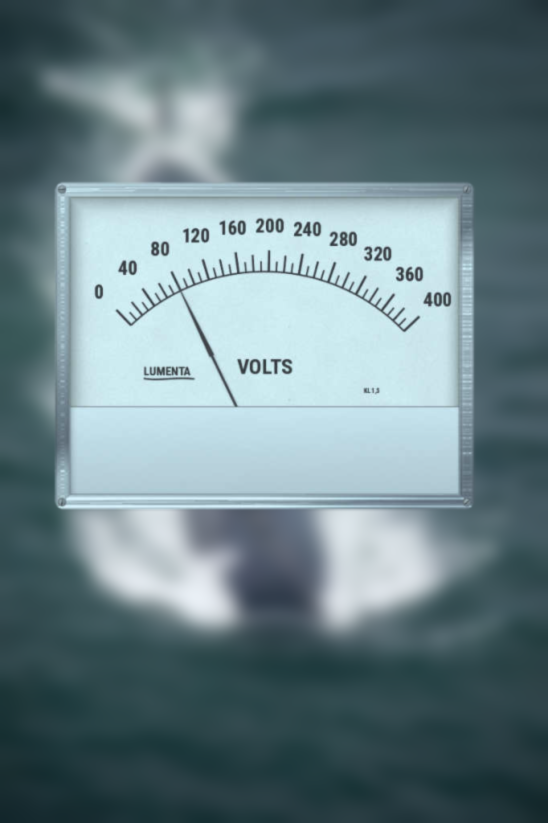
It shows 80; V
